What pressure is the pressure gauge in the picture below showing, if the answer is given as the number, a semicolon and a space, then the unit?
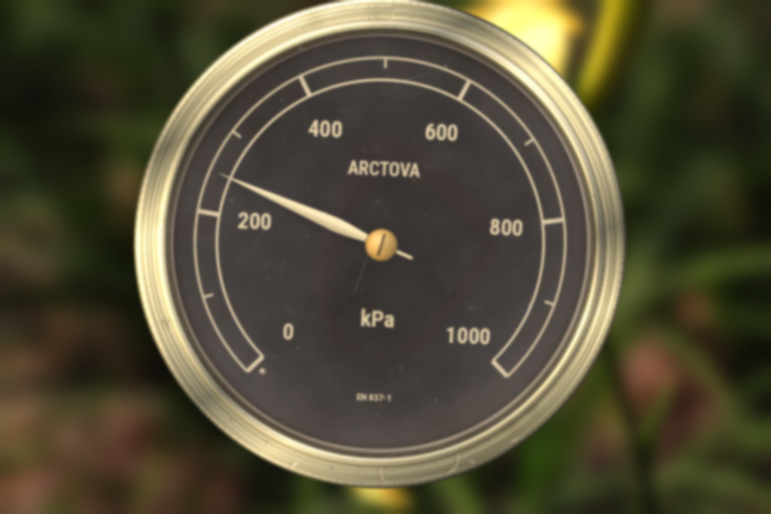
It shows 250; kPa
